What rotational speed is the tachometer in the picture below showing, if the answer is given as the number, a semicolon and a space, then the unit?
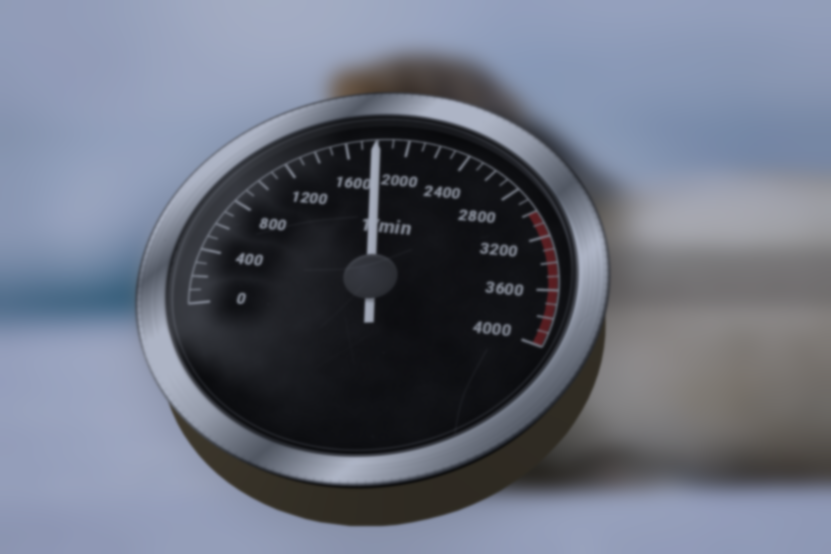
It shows 1800; rpm
